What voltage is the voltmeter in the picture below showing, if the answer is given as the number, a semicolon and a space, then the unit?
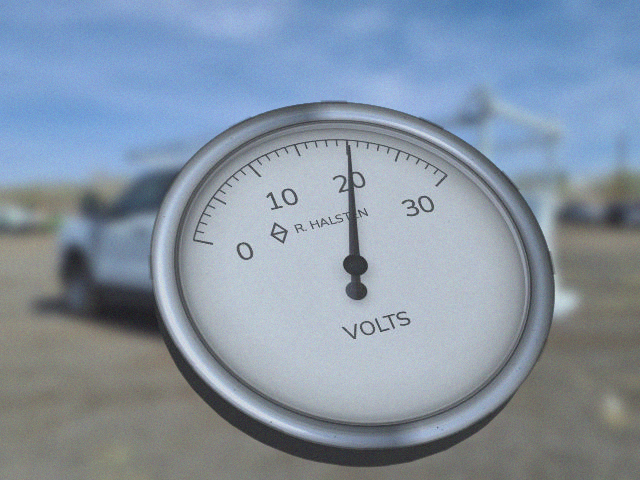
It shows 20; V
